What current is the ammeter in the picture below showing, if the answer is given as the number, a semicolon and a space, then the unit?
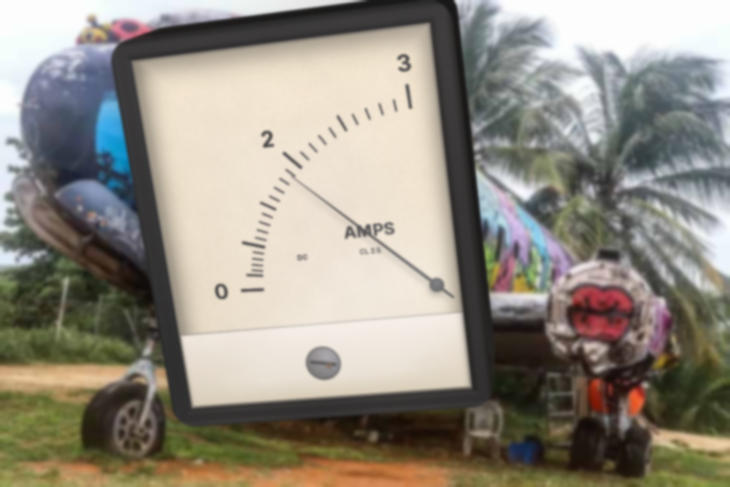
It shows 1.9; A
